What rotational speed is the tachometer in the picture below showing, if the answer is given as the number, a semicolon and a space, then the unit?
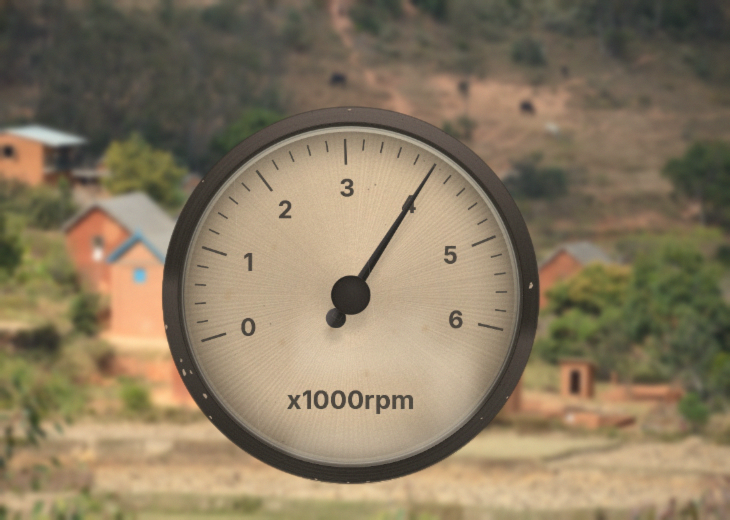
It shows 4000; rpm
